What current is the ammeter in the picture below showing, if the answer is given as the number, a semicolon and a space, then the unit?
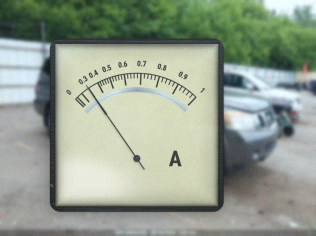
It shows 0.3; A
